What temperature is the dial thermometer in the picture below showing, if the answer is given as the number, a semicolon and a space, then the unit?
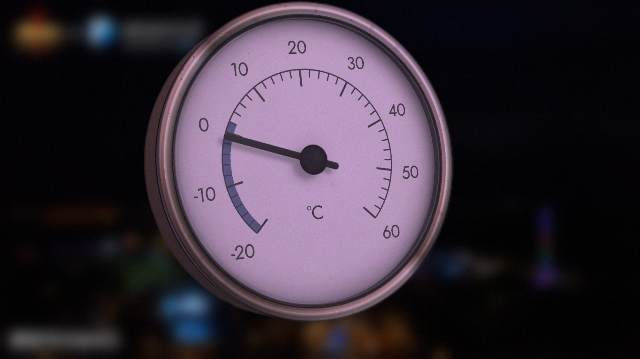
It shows -1; °C
